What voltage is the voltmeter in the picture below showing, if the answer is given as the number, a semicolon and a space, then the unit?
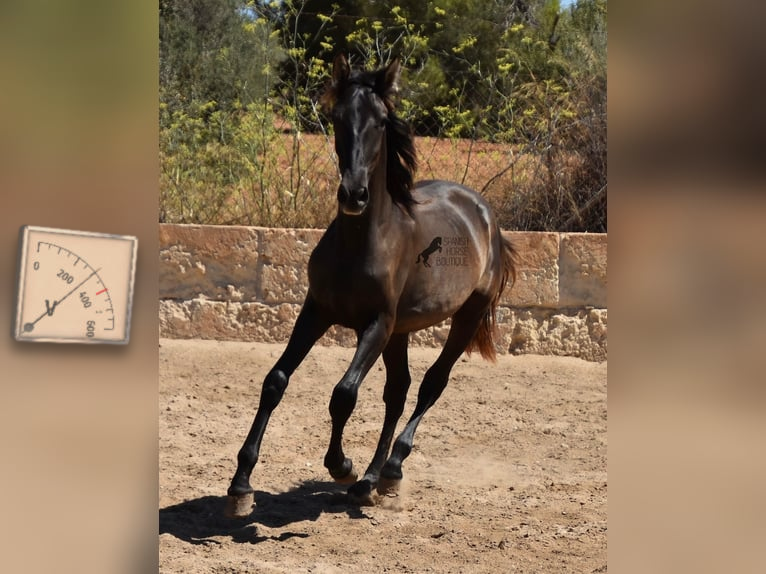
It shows 300; V
